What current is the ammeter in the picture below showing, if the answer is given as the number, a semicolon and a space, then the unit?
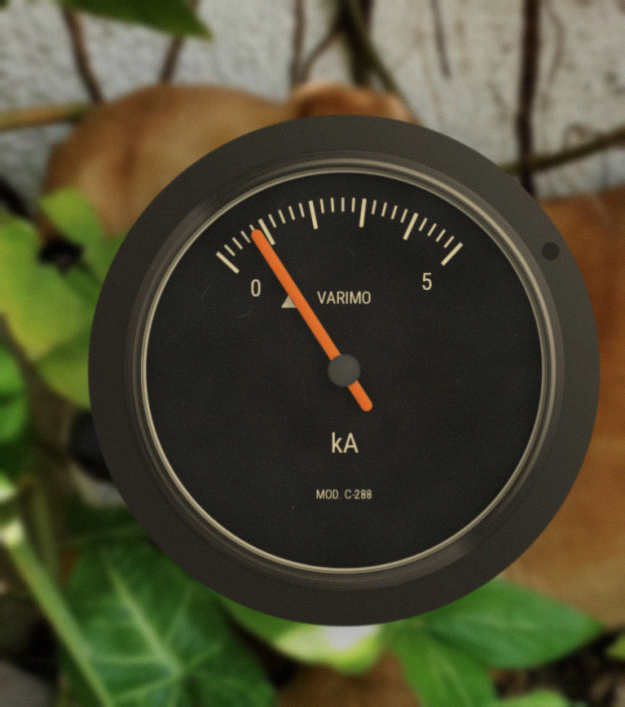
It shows 0.8; kA
